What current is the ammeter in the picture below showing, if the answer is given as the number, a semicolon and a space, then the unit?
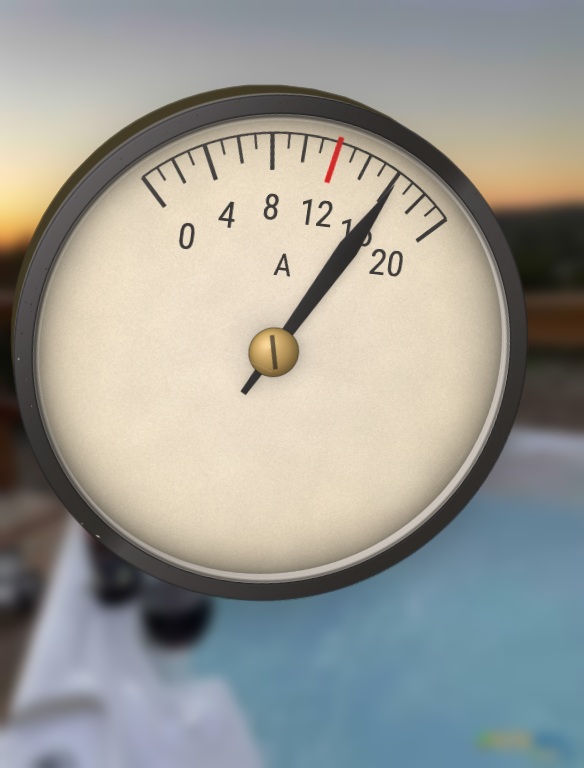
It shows 16; A
